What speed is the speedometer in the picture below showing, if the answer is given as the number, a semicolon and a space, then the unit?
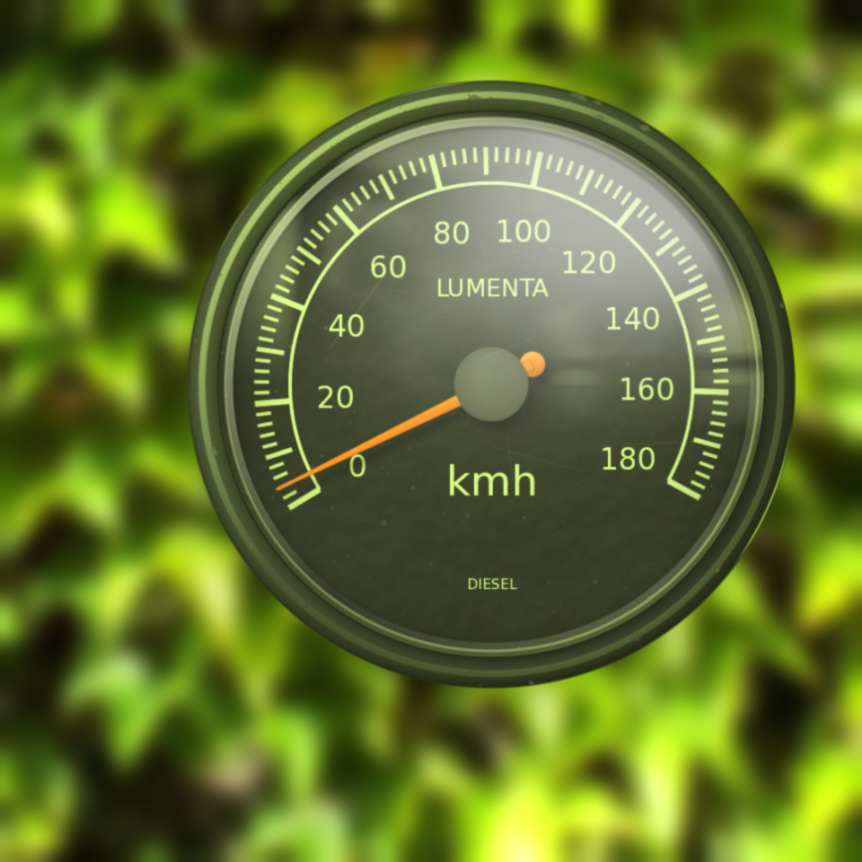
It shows 4; km/h
